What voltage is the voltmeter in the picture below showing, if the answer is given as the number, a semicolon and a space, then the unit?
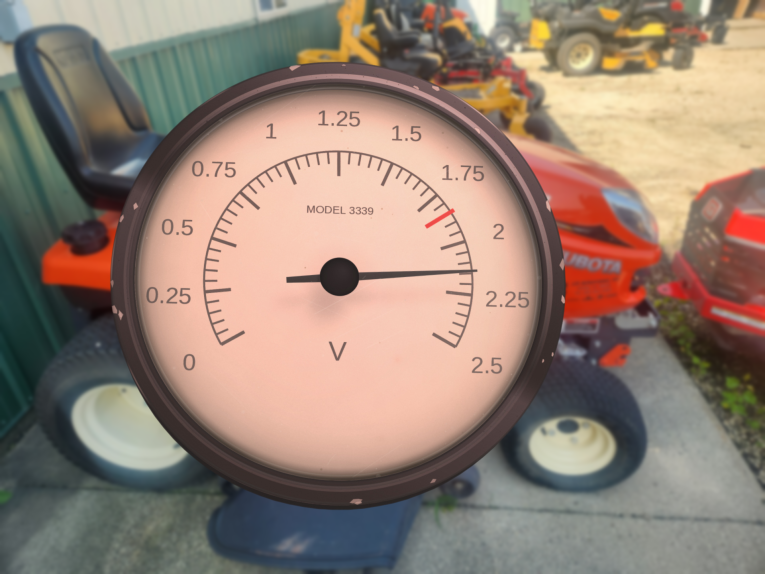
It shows 2.15; V
